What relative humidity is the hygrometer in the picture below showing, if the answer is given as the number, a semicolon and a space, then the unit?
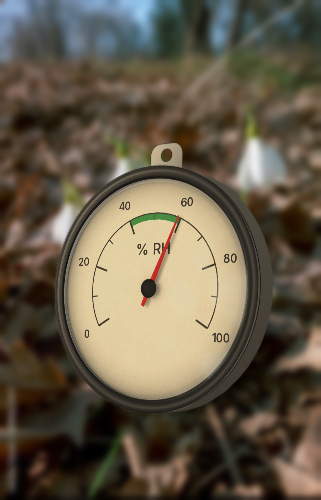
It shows 60; %
